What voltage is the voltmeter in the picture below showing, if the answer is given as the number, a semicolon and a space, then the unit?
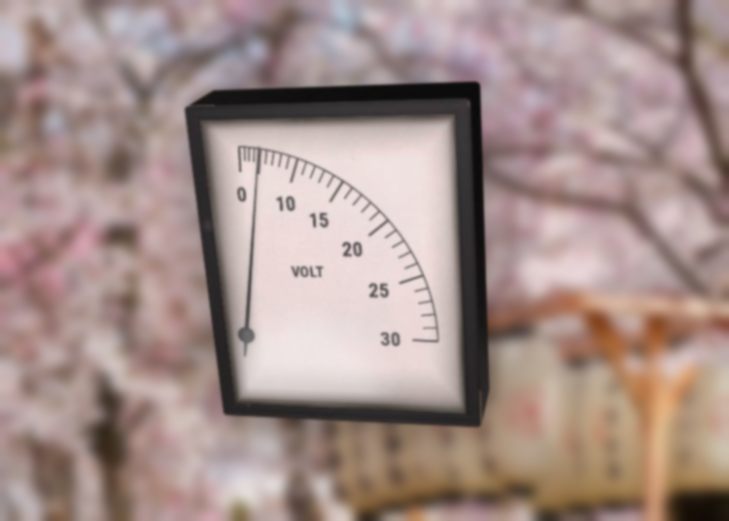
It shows 5; V
